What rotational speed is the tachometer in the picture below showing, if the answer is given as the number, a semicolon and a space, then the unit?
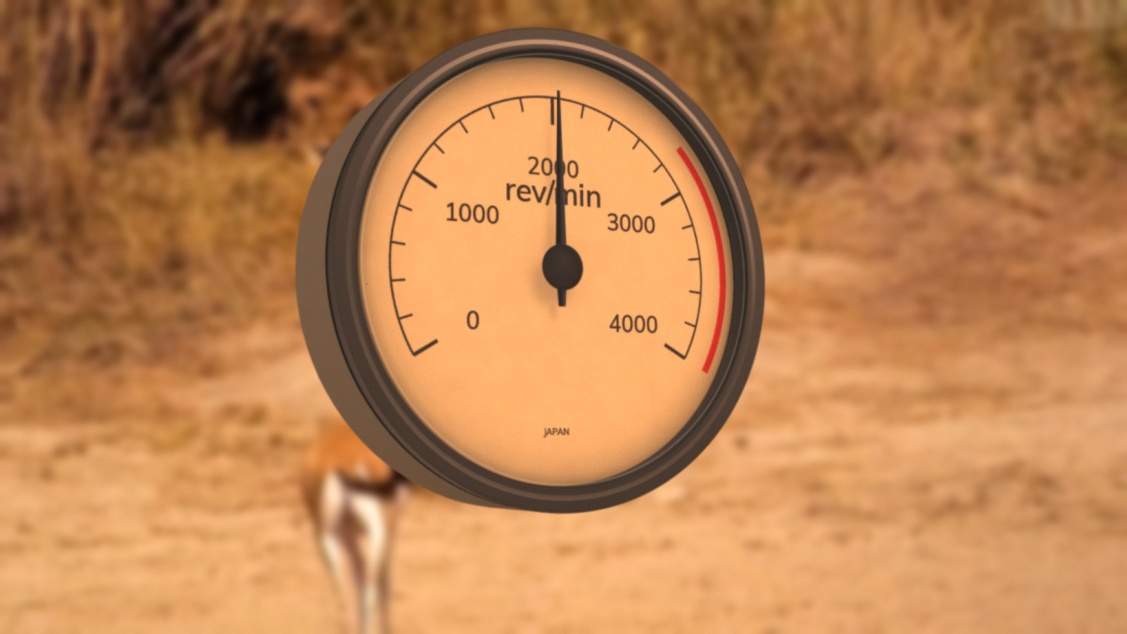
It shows 2000; rpm
